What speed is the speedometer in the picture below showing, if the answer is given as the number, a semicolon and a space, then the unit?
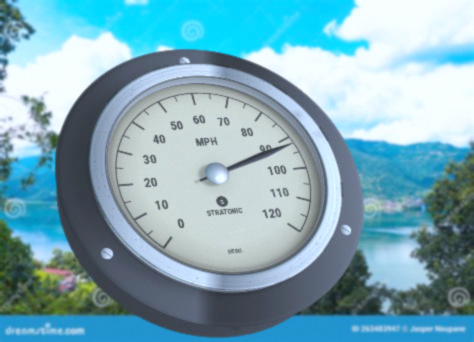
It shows 92.5; mph
